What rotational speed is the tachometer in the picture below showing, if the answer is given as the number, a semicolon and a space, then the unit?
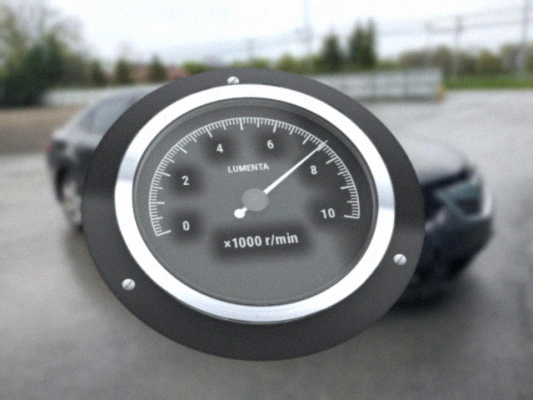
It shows 7500; rpm
